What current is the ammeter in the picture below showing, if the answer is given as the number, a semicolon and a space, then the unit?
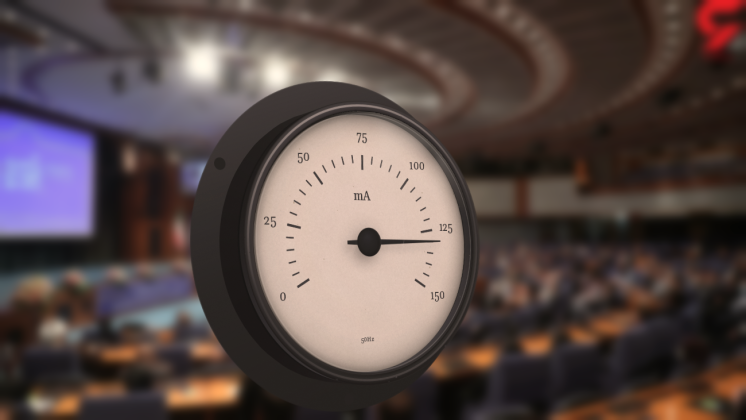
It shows 130; mA
